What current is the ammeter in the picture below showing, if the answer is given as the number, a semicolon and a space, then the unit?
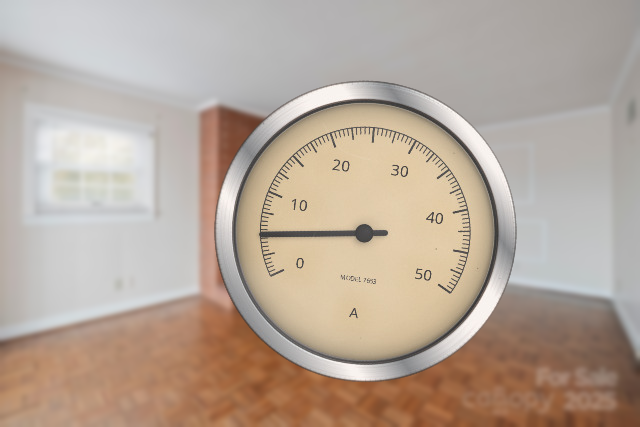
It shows 5; A
